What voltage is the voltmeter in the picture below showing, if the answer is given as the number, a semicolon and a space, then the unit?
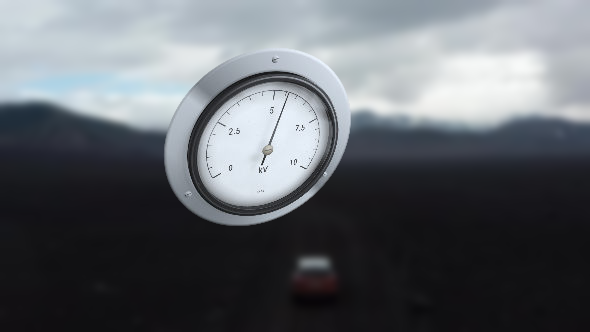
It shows 5.5; kV
